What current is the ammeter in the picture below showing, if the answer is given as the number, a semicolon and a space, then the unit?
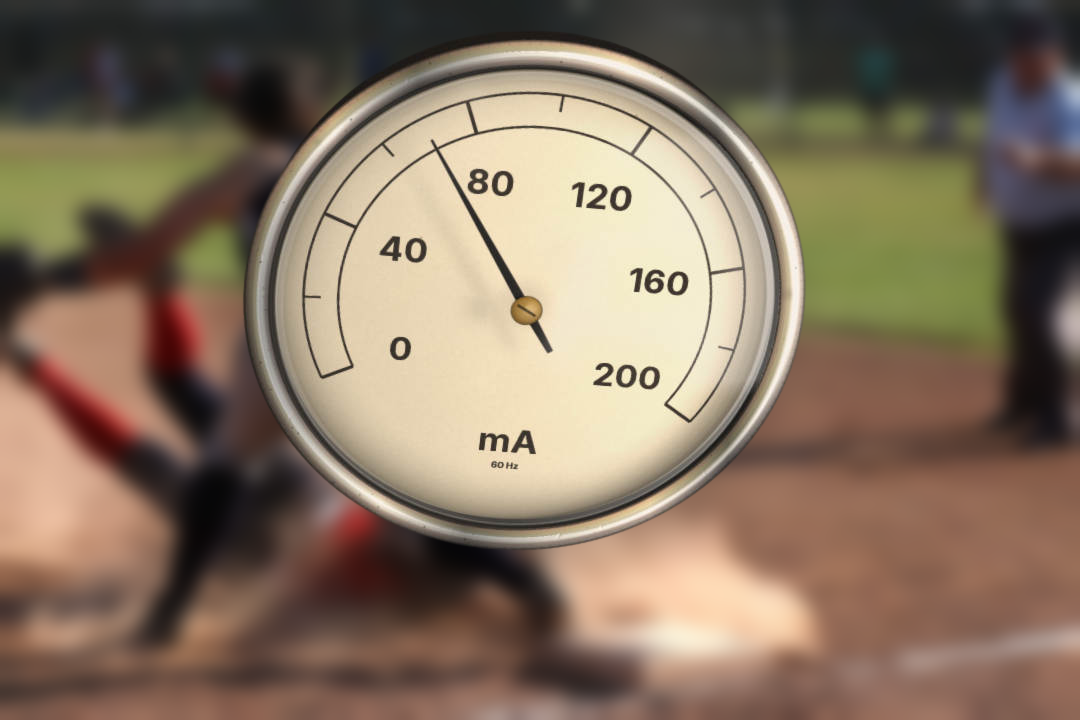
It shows 70; mA
